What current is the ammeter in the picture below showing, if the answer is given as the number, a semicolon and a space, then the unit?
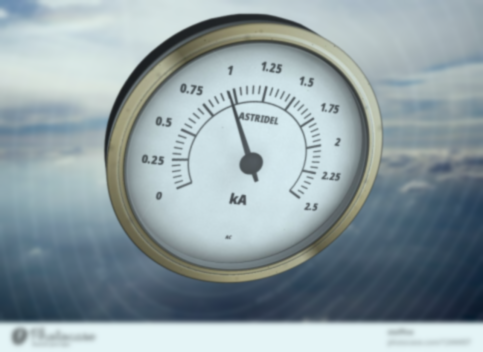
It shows 0.95; kA
